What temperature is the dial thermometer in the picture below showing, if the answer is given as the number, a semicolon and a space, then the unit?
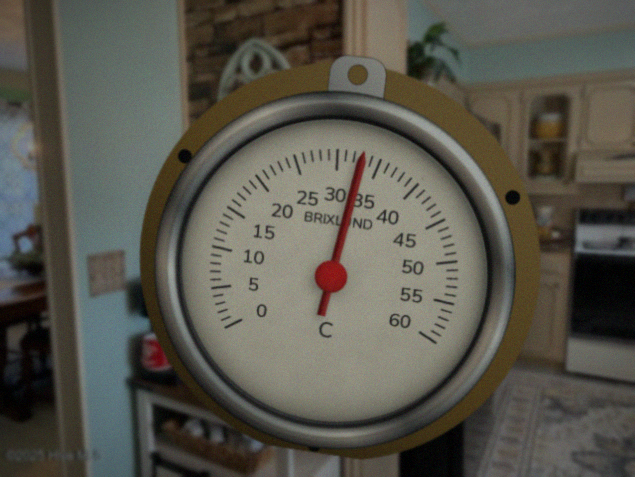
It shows 33; °C
